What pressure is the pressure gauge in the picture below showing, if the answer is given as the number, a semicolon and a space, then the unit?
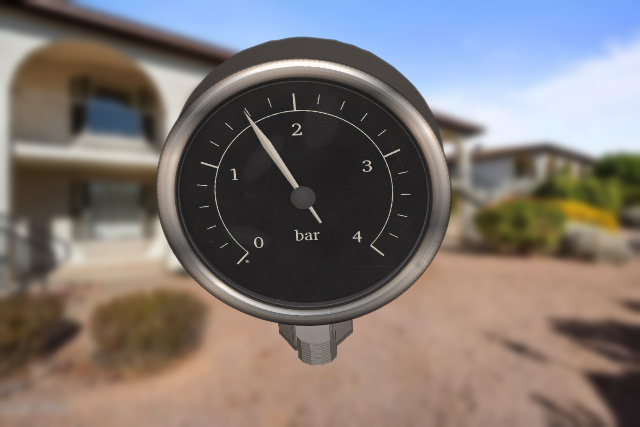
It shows 1.6; bar
